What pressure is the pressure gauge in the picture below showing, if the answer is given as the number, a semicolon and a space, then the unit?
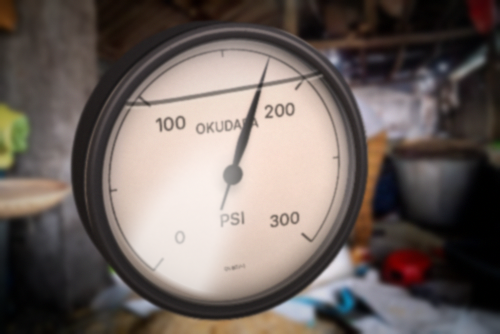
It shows 175; psi
